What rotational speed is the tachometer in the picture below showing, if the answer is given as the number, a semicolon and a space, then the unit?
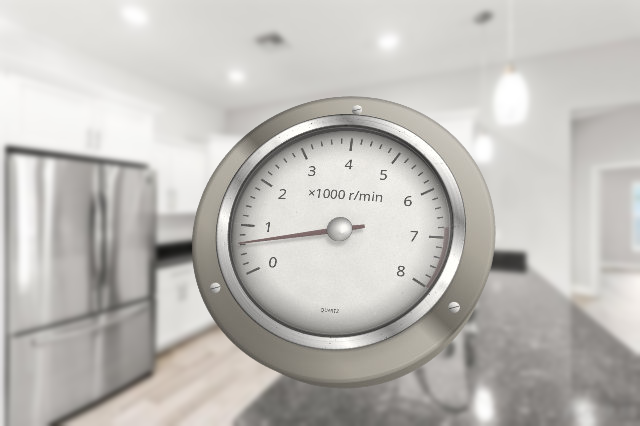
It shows 600; rpm
